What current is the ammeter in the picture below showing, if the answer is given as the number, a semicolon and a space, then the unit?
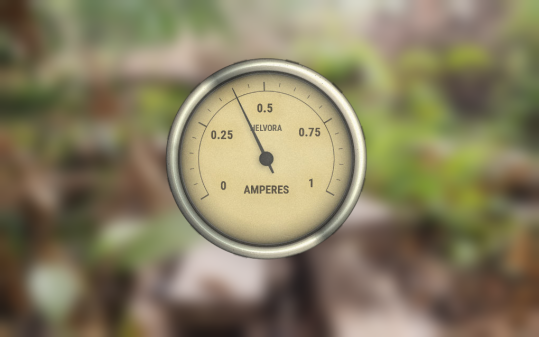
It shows 0.4; A
